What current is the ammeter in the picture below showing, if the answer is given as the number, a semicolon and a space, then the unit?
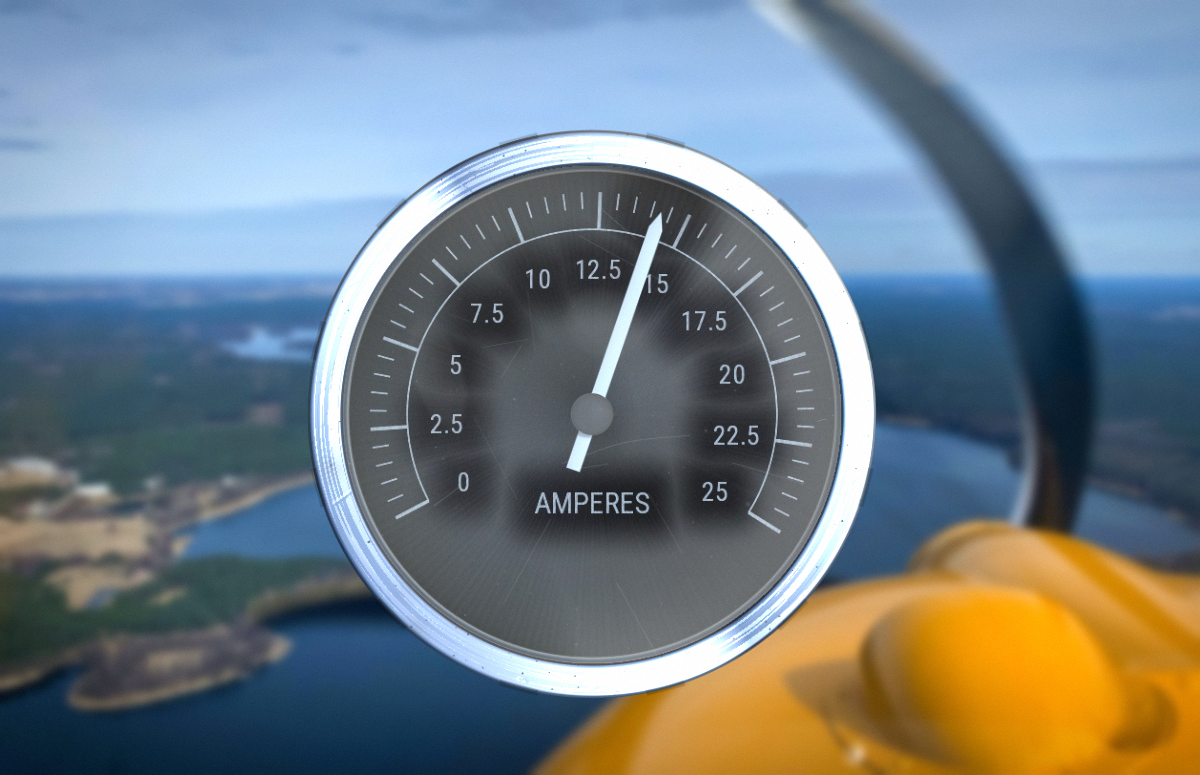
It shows 14.25; A
